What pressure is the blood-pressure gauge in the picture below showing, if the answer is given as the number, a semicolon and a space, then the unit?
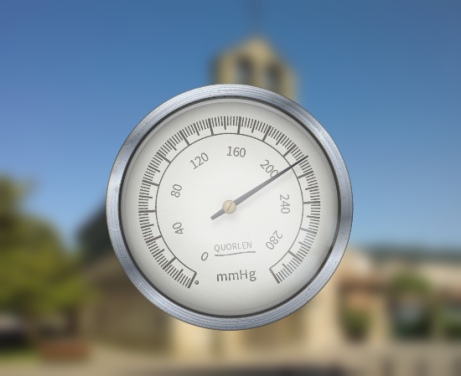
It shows 210; mmHg
